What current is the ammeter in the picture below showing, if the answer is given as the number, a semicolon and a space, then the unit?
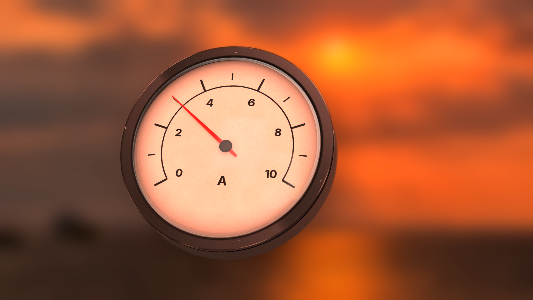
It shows 3; A
